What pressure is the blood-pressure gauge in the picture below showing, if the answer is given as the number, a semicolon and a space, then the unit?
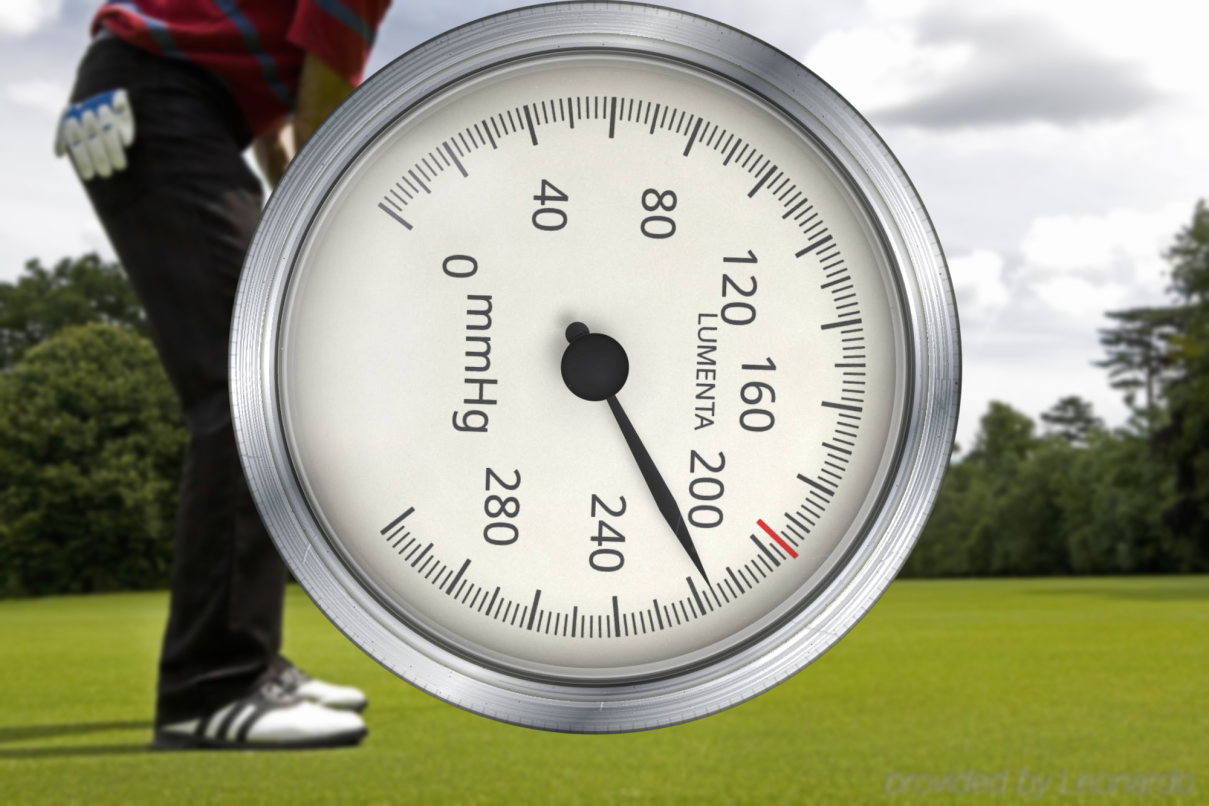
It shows 216; mmHg
